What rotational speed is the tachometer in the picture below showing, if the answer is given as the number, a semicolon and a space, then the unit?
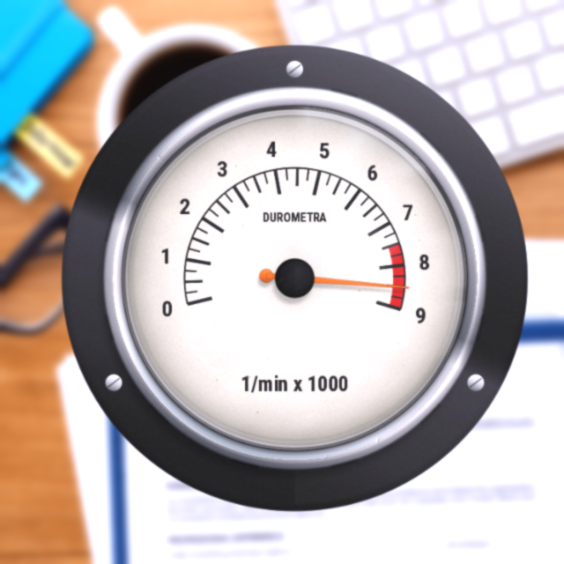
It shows 8500; rpm
